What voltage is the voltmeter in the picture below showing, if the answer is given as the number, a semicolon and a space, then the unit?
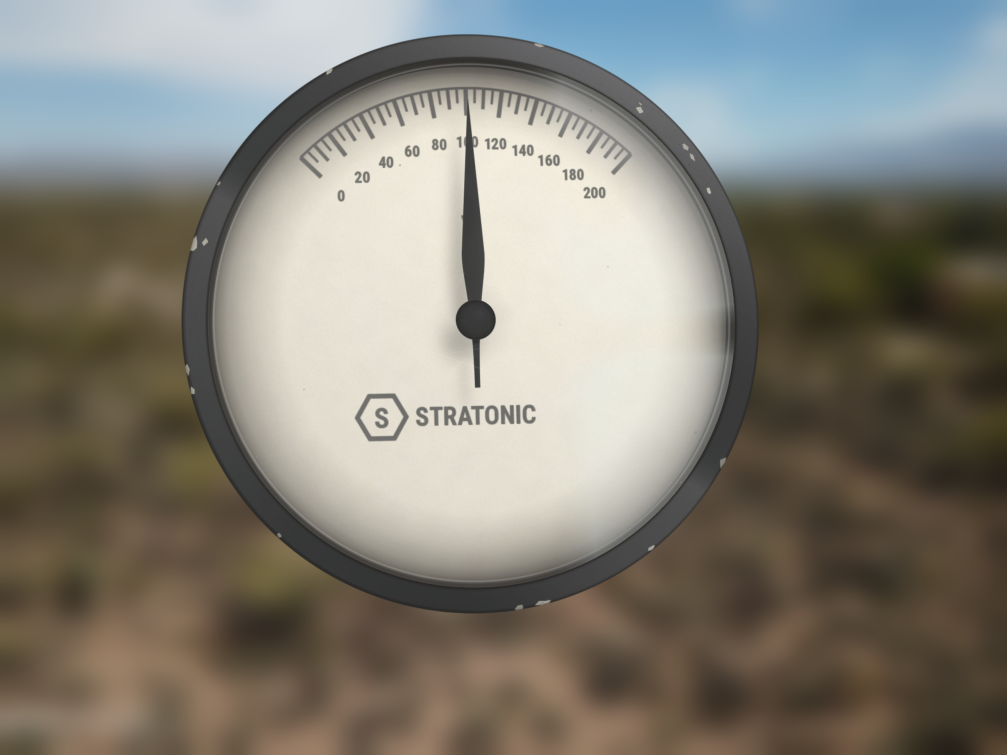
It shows 100; V
